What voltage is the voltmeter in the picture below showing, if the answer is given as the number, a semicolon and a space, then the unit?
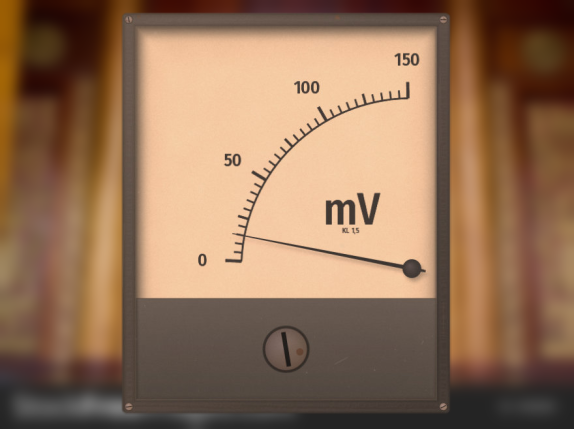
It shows 15; mV
